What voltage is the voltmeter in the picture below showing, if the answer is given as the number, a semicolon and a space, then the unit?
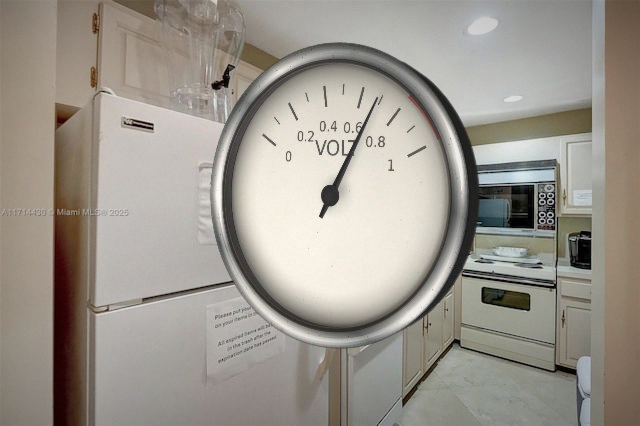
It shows 0.7; V
